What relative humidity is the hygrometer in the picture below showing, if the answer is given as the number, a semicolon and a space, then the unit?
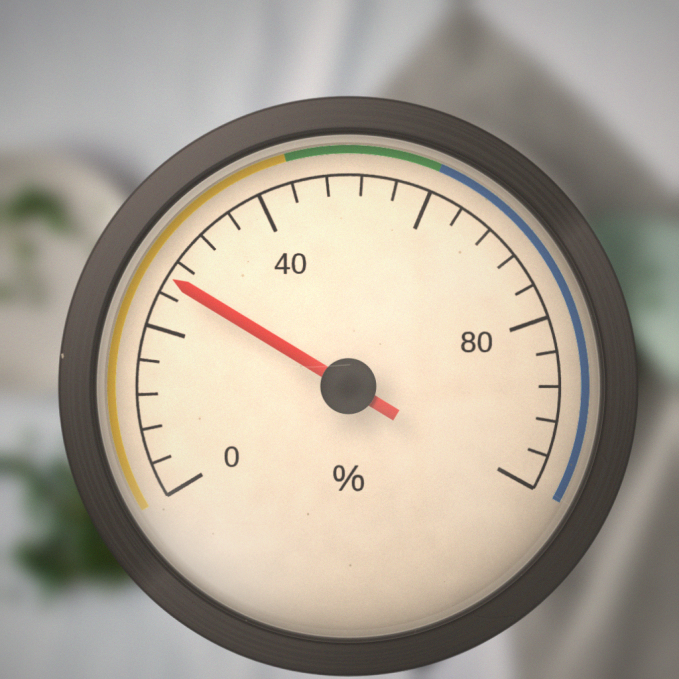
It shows 26; %
